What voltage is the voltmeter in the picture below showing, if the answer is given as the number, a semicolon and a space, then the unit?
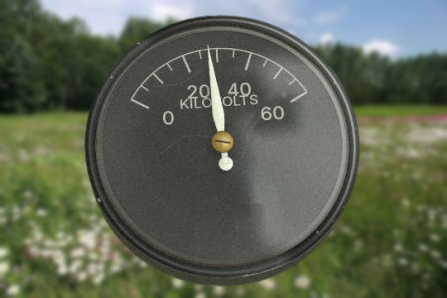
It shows 27.5; kV
